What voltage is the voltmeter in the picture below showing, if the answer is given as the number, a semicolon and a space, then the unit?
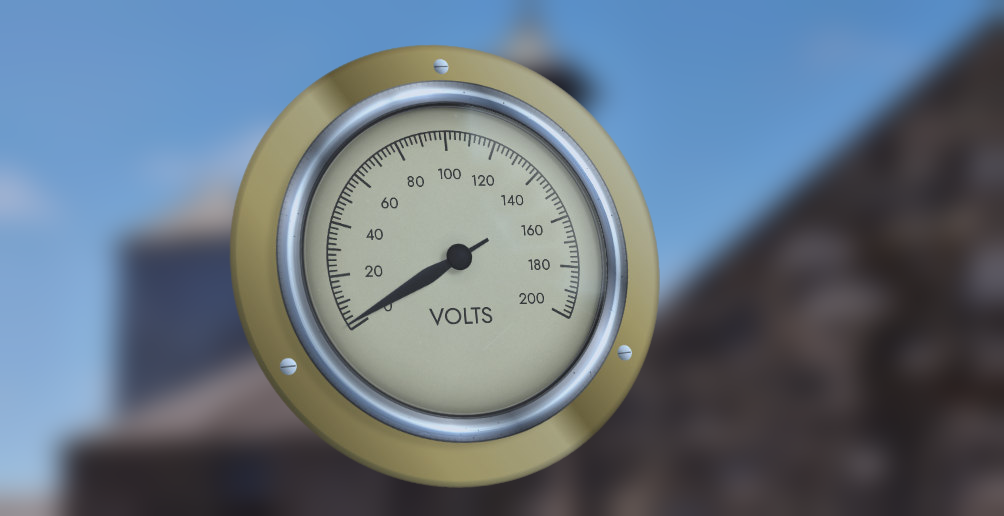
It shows 2; V
